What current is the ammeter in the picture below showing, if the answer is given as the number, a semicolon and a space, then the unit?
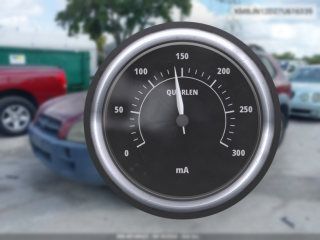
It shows 140; mA
